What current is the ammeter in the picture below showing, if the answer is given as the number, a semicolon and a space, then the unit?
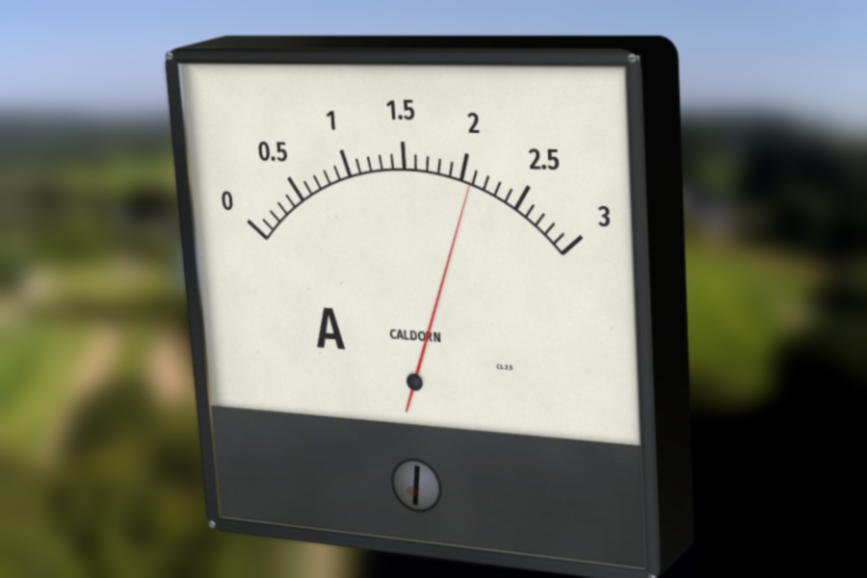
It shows 2.1; A
